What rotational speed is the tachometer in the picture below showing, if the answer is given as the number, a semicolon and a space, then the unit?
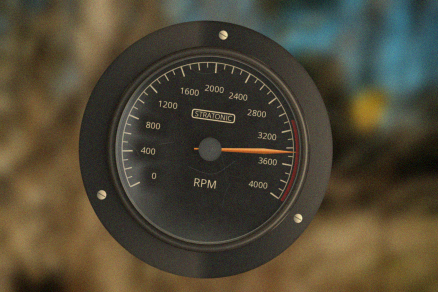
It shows 3450; rpm
